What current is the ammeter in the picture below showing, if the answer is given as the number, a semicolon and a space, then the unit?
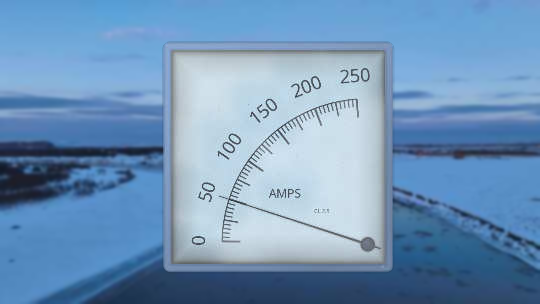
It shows 50; A
